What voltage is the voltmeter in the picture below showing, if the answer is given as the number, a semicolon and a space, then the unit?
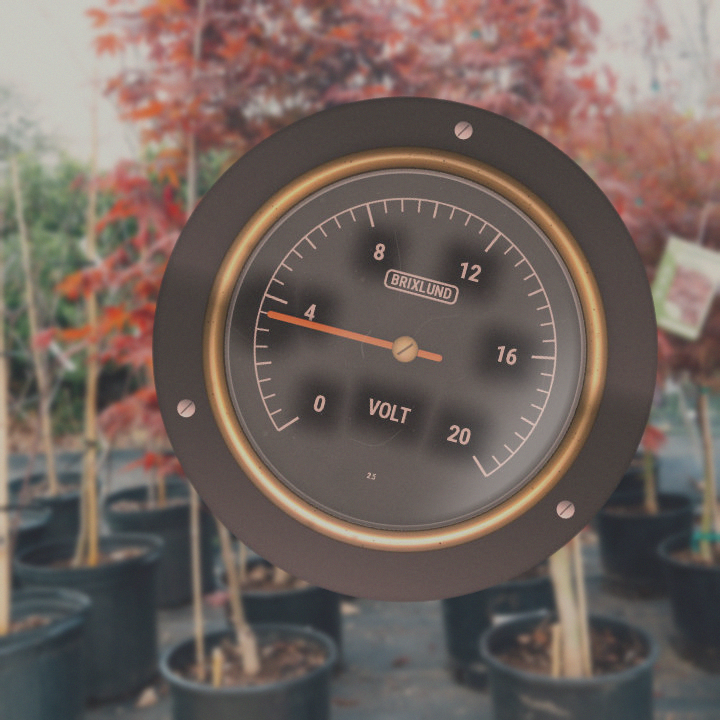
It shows 3.5; V
